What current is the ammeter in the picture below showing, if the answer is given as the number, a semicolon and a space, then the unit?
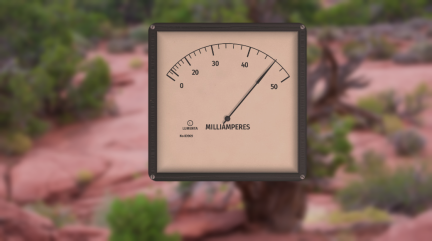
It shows 46; mA
